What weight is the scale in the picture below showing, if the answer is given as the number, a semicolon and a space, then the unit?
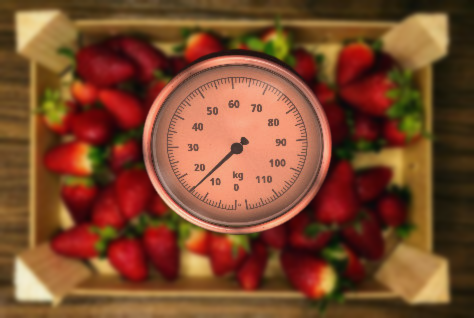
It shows 15; kg
